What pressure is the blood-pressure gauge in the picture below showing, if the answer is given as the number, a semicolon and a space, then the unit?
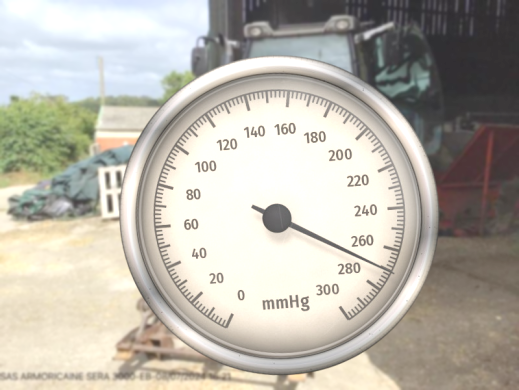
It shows 270; mmHg
